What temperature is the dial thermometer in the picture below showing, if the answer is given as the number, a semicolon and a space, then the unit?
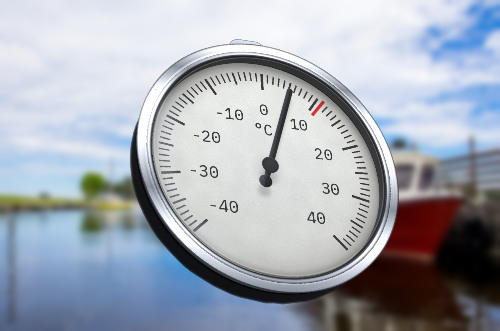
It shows 5; °C
